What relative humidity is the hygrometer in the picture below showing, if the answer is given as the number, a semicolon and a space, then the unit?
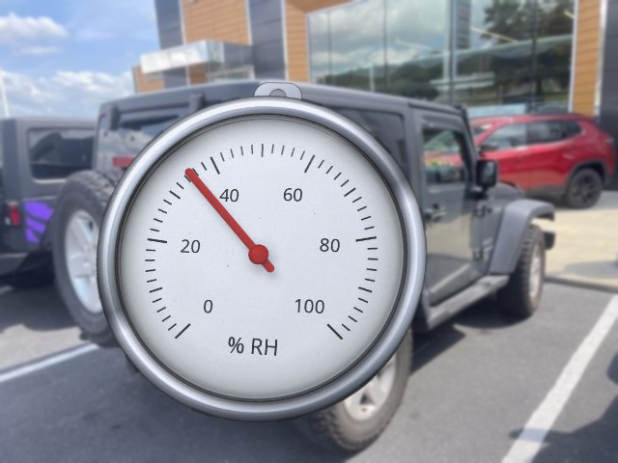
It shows 35; %
